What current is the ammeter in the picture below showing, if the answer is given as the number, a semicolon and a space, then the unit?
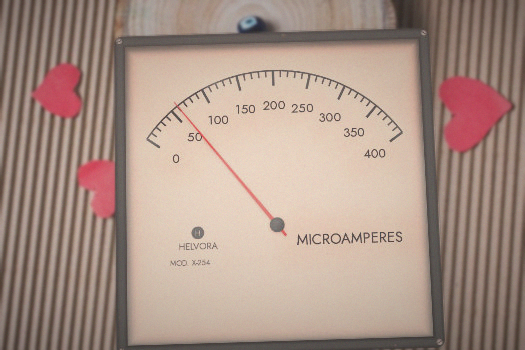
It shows 60; µA
